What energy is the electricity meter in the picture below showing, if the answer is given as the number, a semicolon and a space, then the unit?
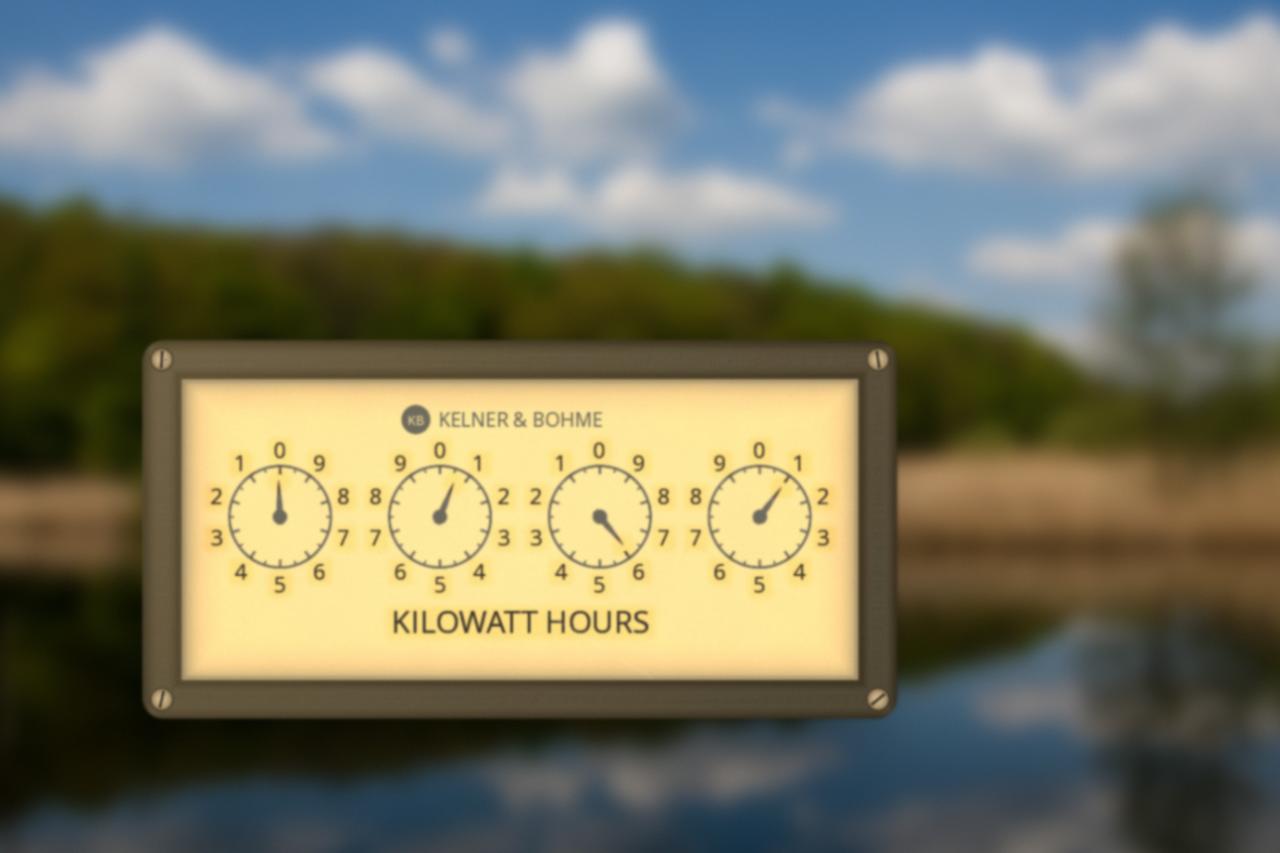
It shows 61; kWh
